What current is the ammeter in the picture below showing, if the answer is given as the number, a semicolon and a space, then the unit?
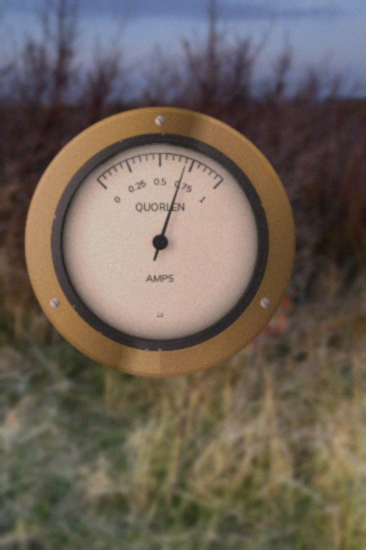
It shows 0.7; A
